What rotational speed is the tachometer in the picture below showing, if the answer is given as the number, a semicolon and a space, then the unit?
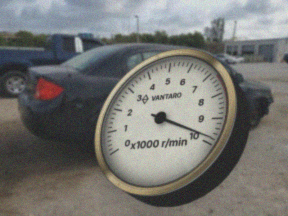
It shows 9800; rpm
